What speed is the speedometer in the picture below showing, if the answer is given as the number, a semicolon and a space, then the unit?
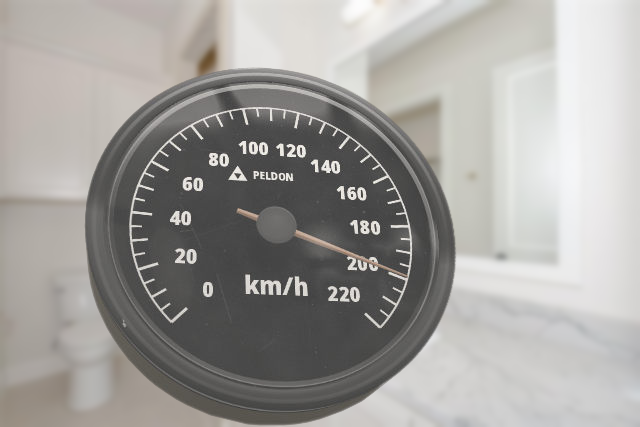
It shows 200; km/h
